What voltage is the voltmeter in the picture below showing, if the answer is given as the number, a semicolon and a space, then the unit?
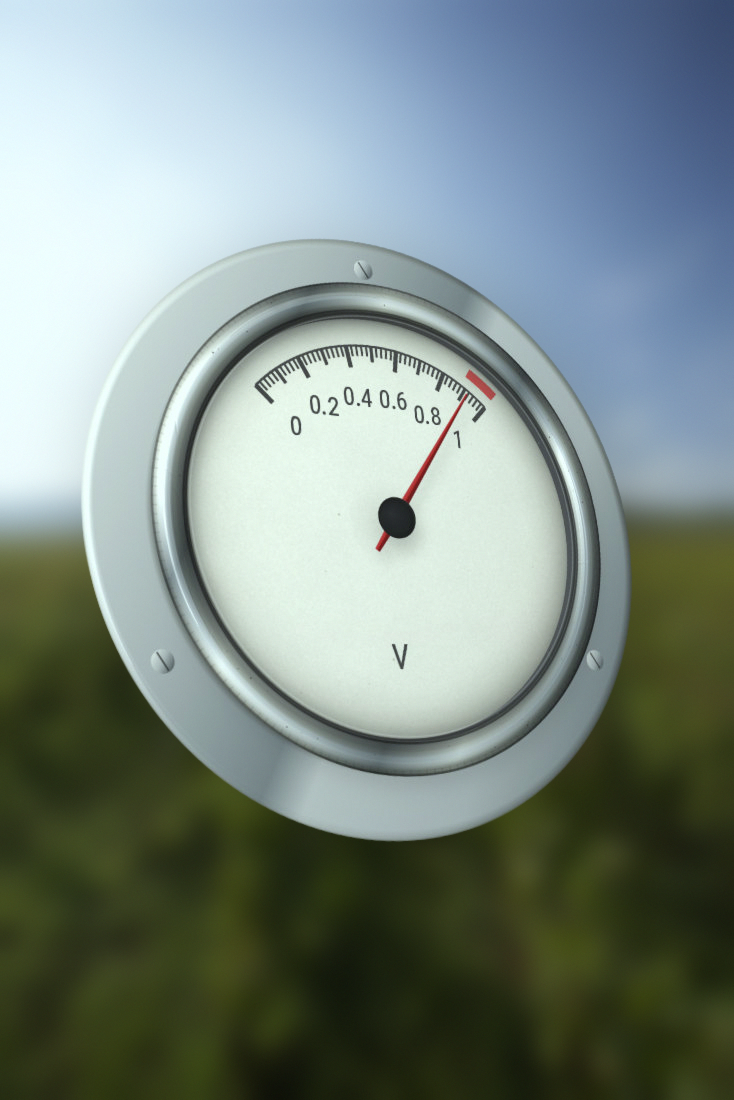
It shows 0.9; V
